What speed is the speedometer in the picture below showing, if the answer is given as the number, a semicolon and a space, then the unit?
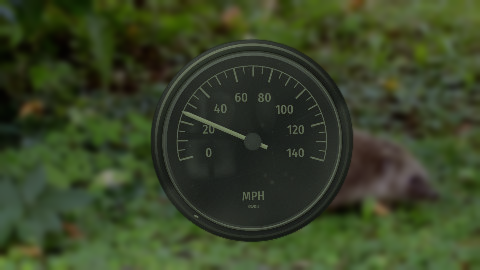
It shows 25; mph
